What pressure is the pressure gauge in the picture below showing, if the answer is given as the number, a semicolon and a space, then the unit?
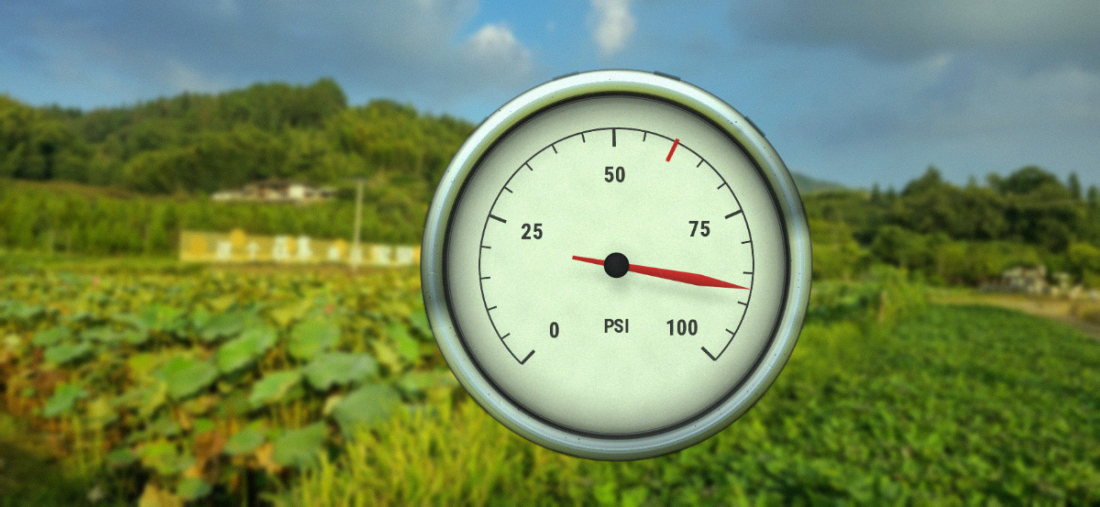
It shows 87.5; psi
